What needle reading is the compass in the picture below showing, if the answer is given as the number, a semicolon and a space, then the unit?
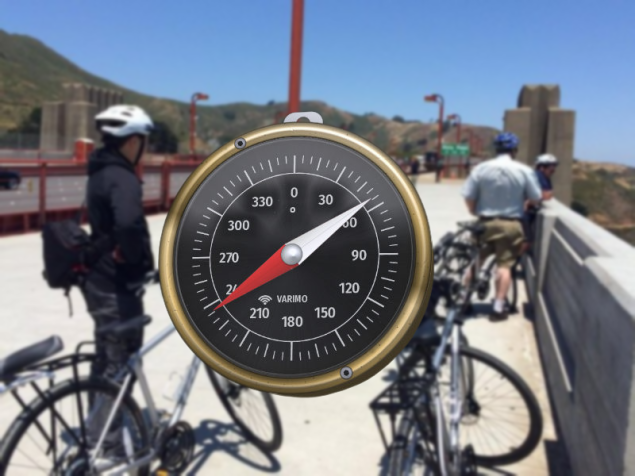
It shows 235; °
